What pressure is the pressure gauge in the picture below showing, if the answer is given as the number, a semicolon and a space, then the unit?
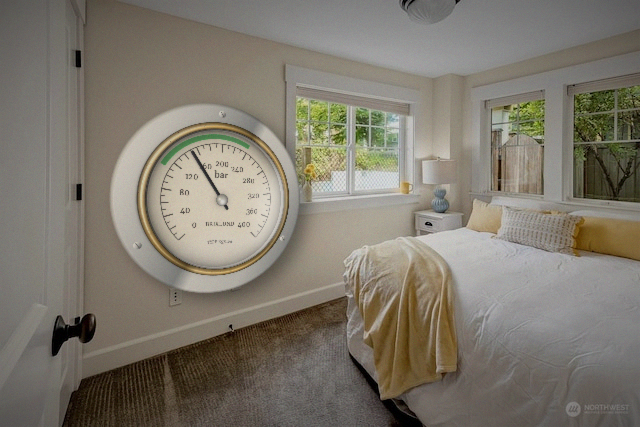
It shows 150; bar
